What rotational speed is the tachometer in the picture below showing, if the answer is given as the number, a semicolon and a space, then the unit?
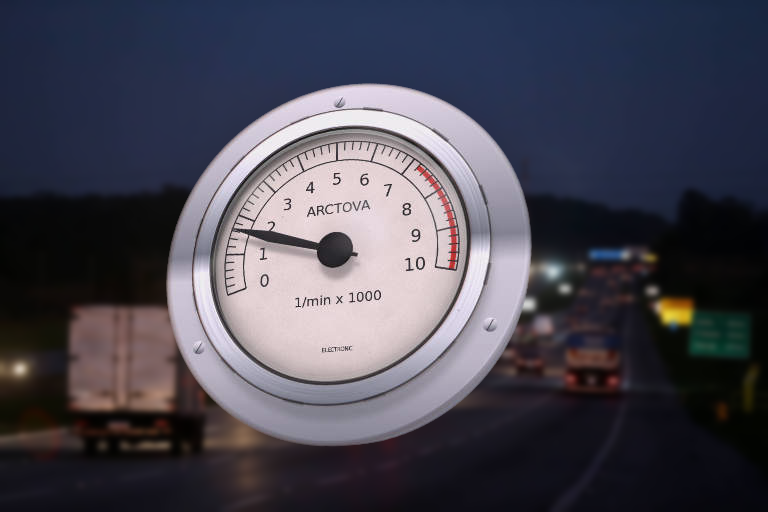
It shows 1600; rpm
